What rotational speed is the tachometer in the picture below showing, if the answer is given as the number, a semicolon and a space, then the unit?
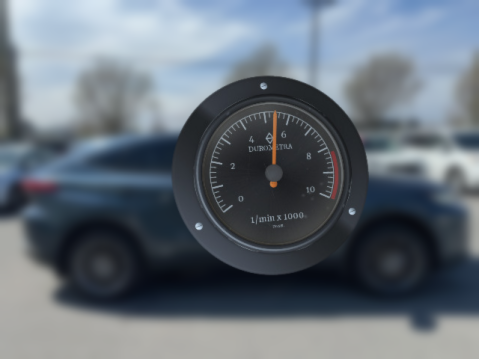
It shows 5400; rpm
